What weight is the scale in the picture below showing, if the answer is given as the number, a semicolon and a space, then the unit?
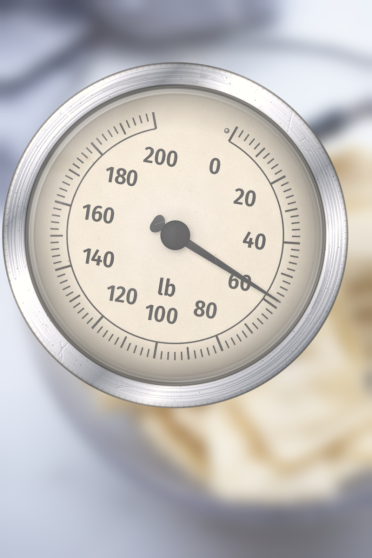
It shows 58; lb
